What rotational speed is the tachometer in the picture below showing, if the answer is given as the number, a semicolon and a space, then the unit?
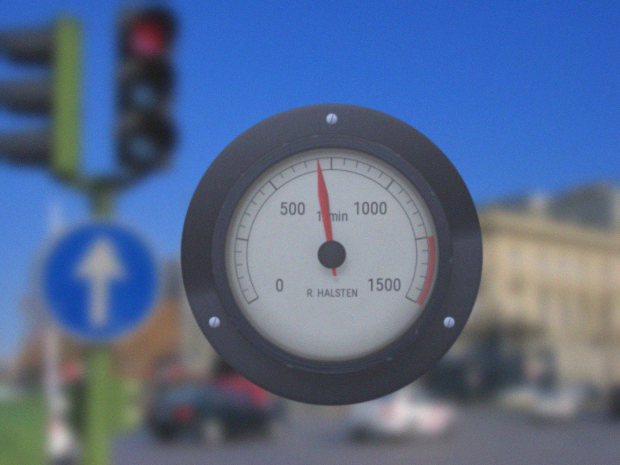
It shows 700; rpm
